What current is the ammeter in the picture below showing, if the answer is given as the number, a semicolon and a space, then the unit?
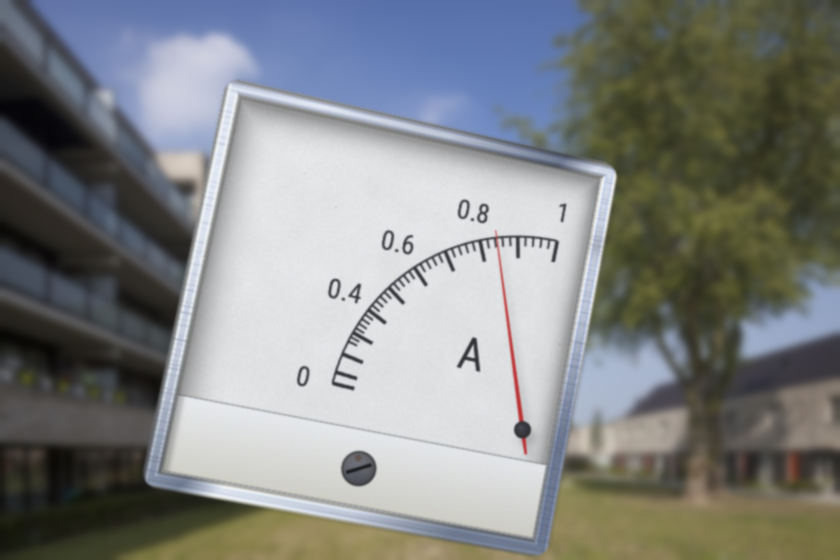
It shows 0.84; A
